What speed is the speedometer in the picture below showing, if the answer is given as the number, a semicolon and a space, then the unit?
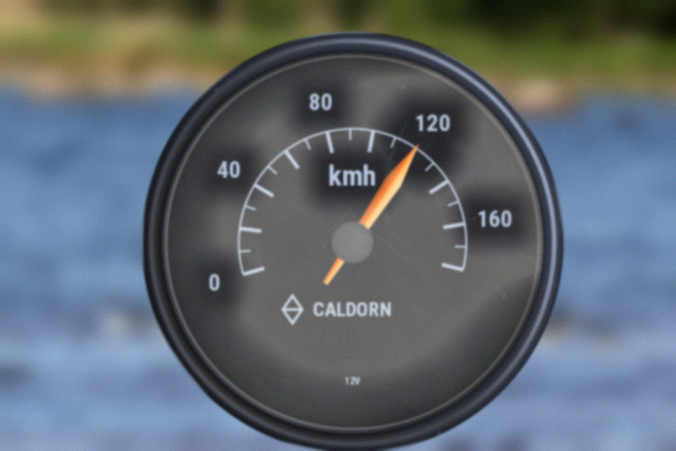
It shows 120; km/h
